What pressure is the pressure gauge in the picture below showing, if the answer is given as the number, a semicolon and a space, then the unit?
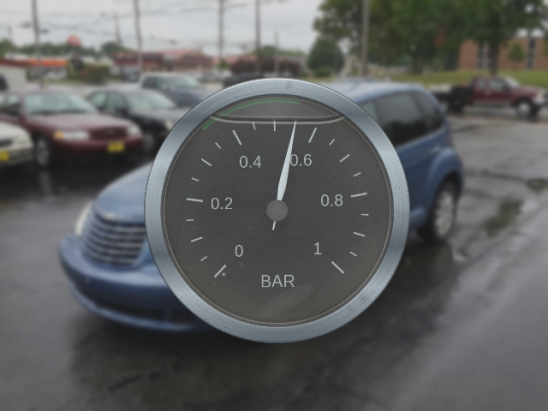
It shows 0.55; bar
